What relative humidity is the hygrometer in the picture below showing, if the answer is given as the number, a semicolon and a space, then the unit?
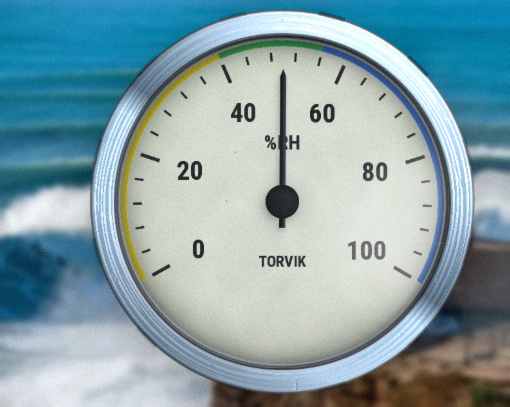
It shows 50; %
